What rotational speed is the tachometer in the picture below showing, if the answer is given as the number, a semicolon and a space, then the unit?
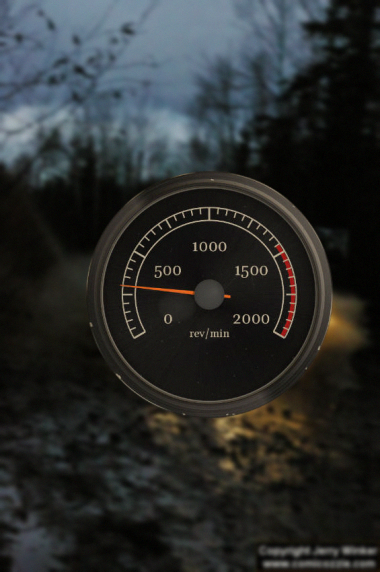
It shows 300; rpm
